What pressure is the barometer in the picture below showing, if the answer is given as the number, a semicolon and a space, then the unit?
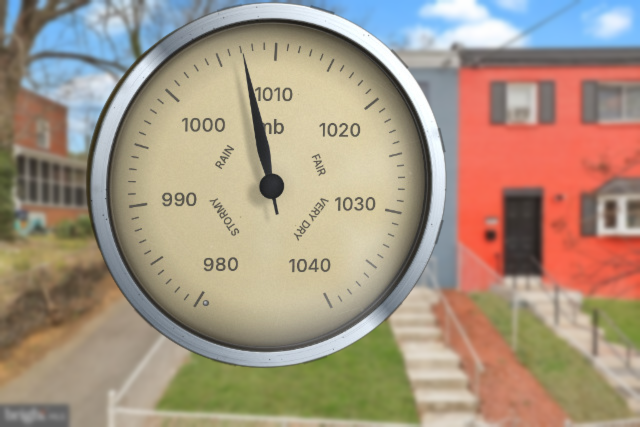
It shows 1007; mbar
